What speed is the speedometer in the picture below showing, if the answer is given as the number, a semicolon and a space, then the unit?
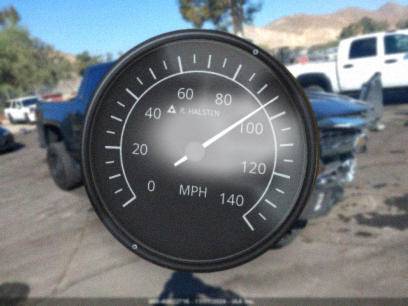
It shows 95; mph
